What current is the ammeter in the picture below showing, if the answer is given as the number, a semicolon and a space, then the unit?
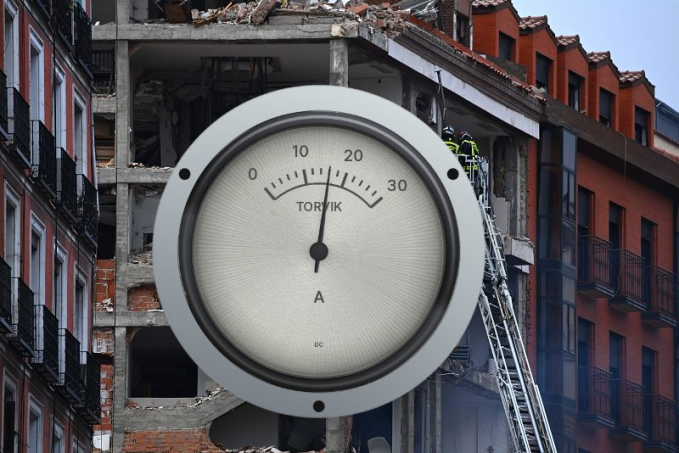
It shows 16; A
